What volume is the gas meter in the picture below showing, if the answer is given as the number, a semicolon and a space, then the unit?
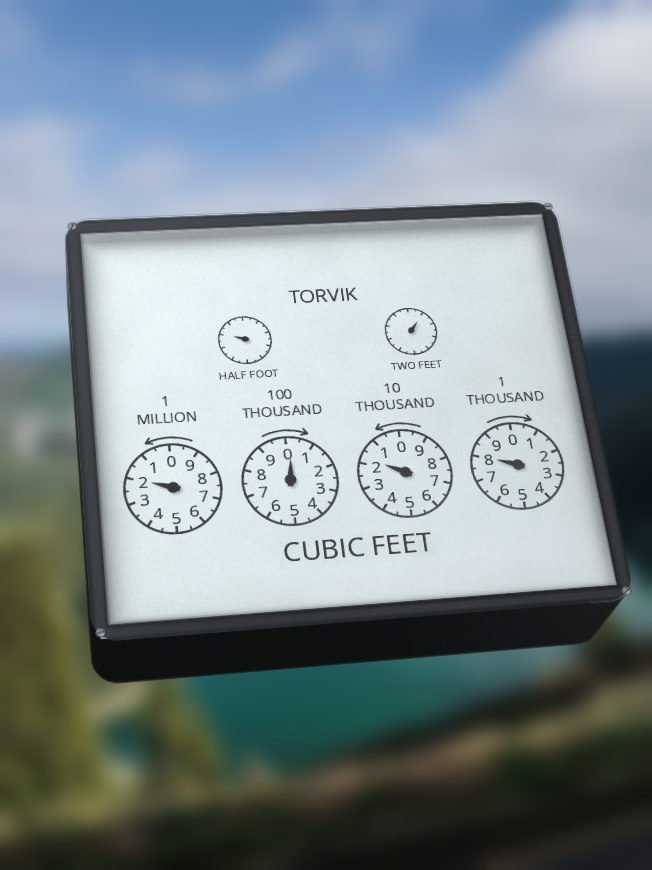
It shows 201800; ft³
